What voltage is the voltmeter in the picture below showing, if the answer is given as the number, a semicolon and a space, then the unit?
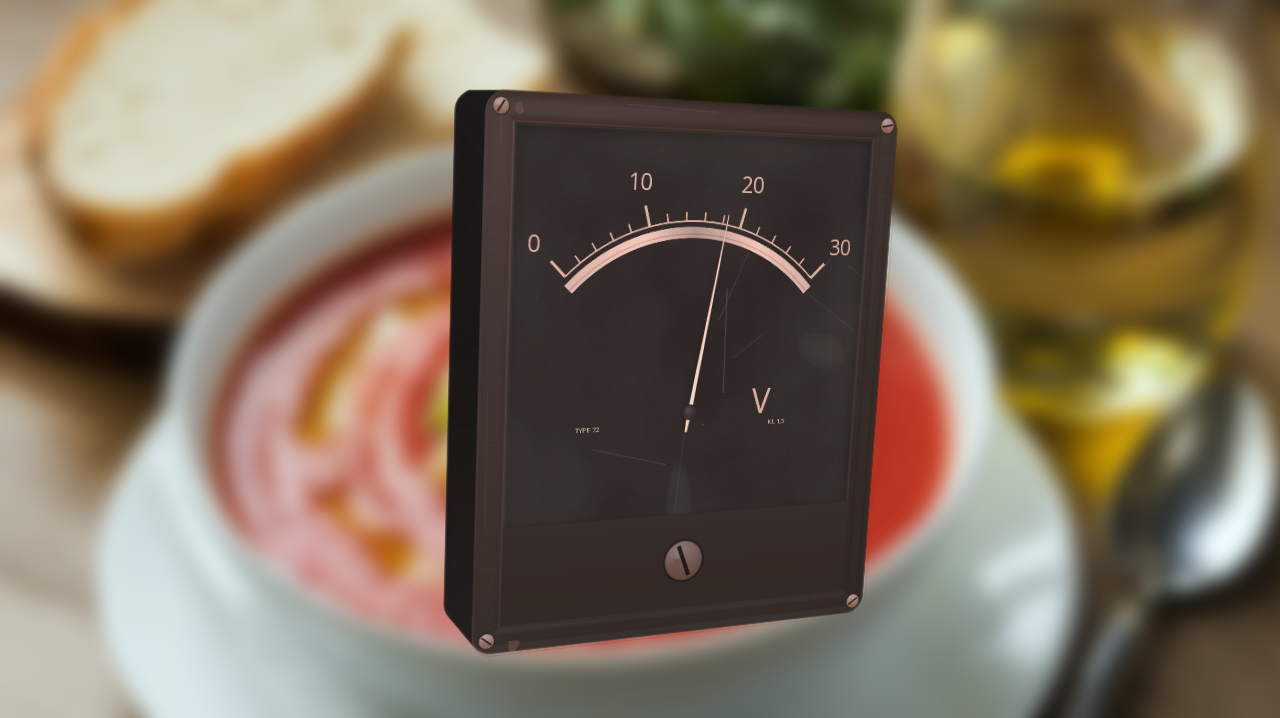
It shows 18; V
